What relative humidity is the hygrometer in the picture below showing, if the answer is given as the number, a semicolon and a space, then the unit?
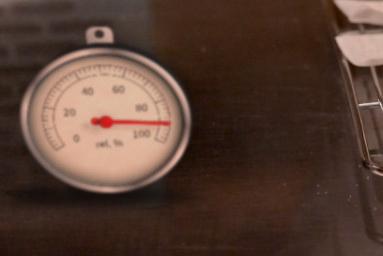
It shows 90; %
